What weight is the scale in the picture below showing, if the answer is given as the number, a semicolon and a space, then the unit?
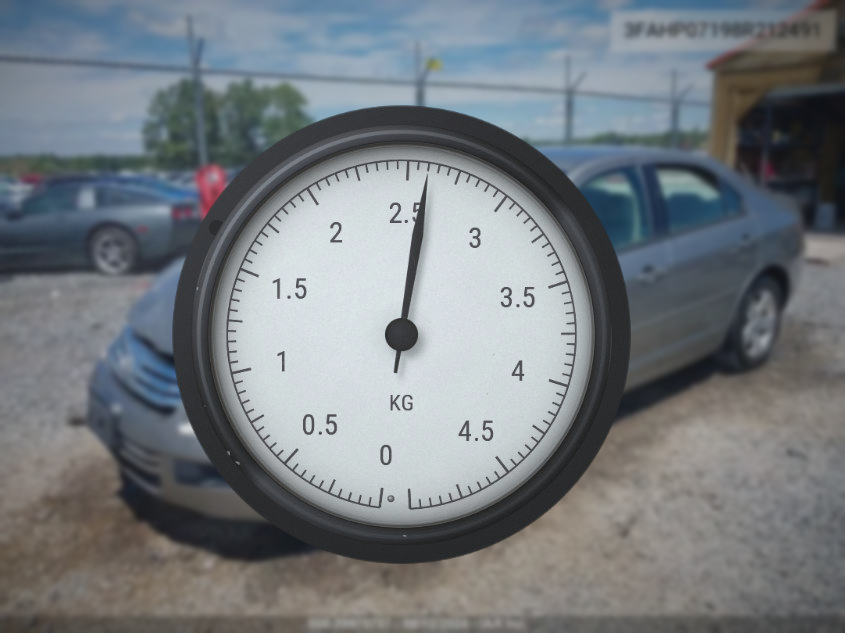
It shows 2.6; kg
